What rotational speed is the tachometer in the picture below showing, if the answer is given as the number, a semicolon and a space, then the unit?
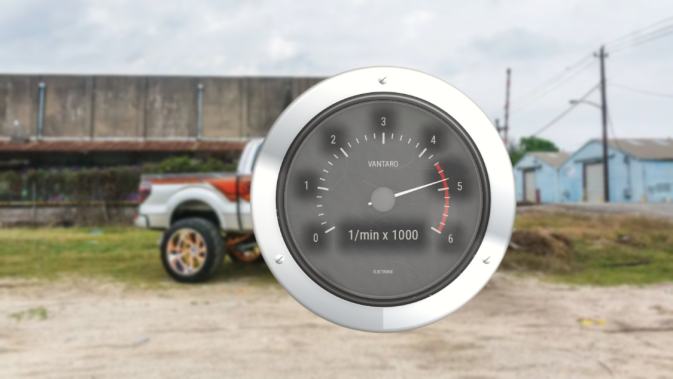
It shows 4800; rpm
